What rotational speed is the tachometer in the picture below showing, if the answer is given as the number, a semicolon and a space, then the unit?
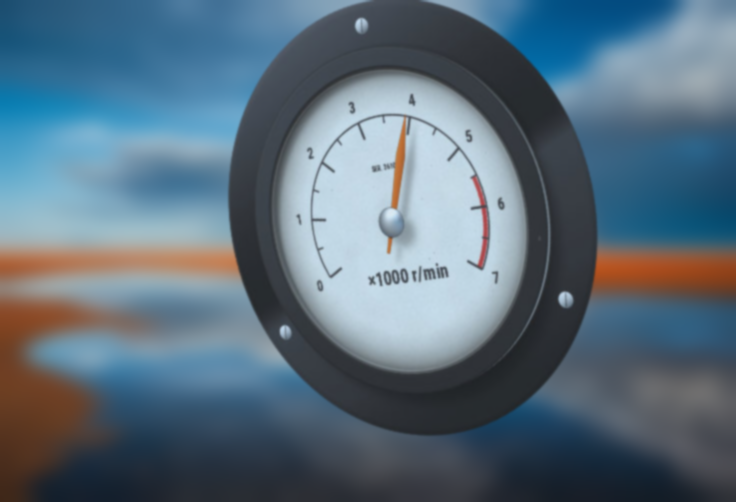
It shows 4000; rpm
